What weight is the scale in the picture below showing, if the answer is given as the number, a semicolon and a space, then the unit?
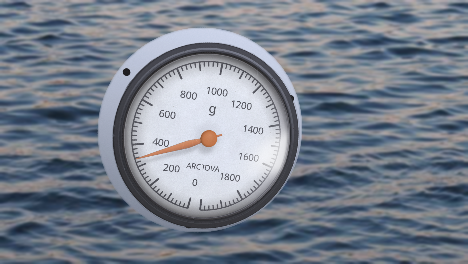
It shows 340; g
